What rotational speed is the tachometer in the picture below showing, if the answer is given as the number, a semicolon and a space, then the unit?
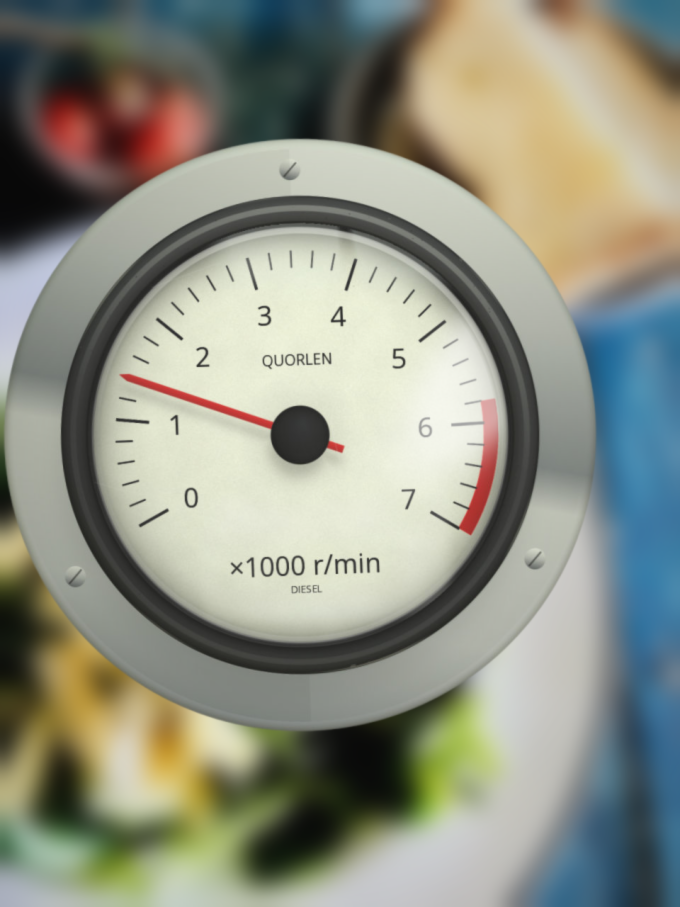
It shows 1400; rpm
